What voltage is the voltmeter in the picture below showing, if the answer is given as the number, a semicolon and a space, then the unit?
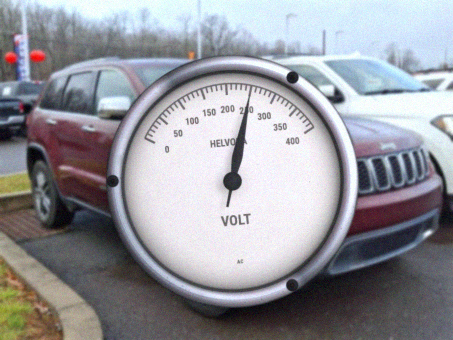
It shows 250; V
